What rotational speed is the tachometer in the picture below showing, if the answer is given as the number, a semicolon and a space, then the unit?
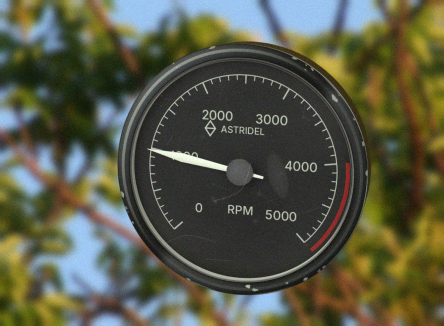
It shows 1000; rpm
